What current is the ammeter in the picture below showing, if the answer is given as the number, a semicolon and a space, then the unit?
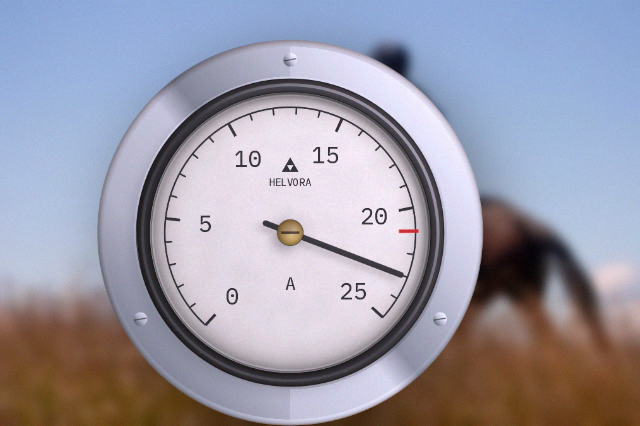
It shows 23; A
